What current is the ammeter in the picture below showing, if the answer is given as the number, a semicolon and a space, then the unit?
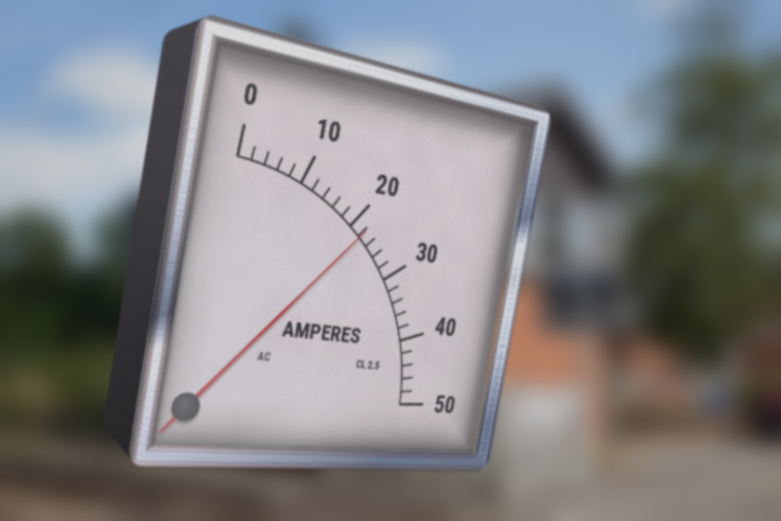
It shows 22; A
